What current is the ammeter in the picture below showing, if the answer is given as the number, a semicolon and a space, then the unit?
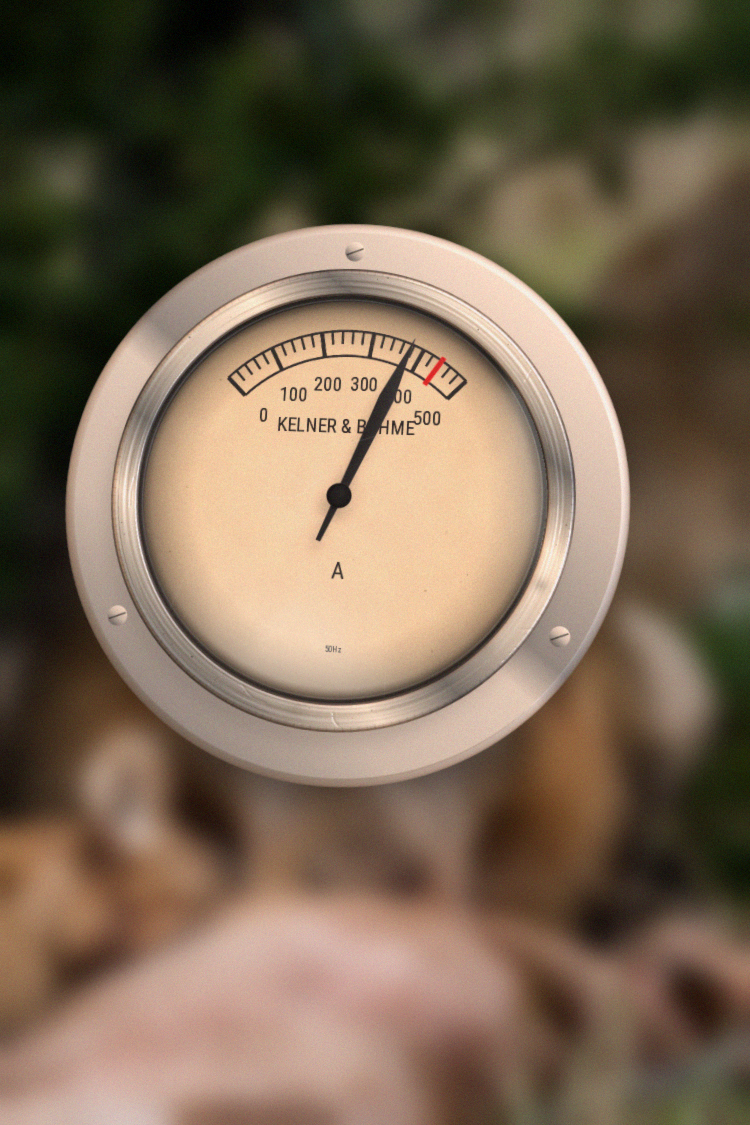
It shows 380; A
